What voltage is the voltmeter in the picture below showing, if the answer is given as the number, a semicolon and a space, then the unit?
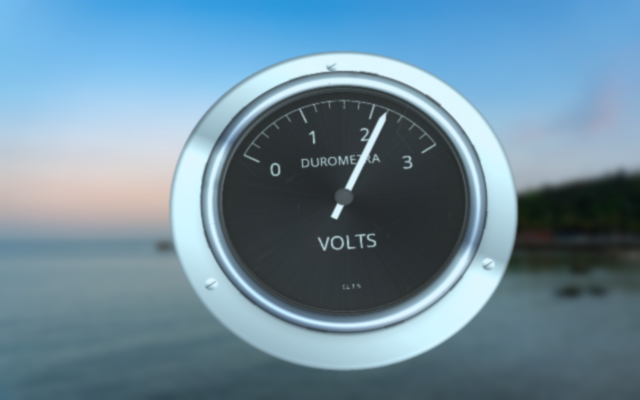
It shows 2.2; V
